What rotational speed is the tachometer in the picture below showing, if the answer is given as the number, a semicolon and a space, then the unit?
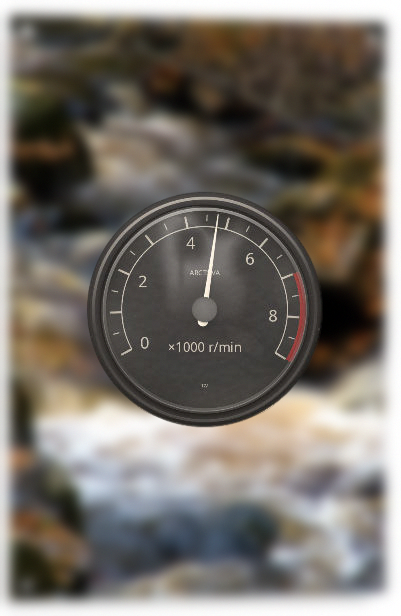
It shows 4750; rpm
